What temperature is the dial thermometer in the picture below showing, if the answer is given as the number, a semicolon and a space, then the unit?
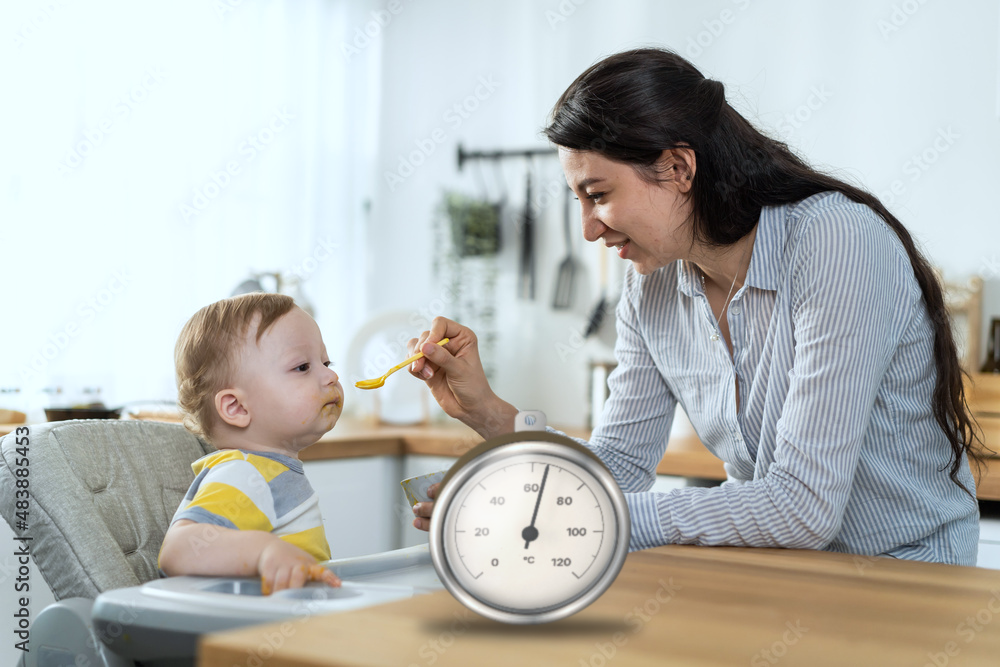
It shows 65; °C
